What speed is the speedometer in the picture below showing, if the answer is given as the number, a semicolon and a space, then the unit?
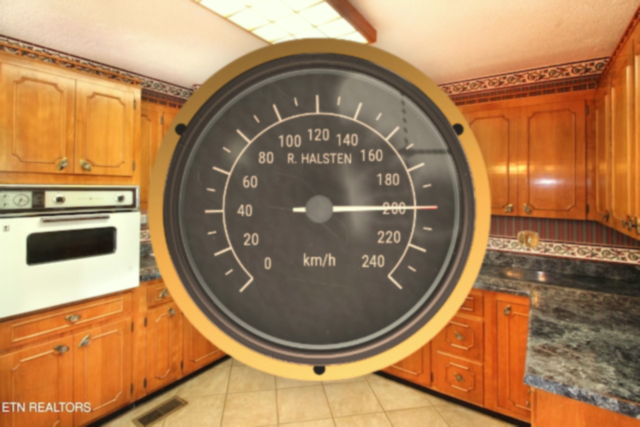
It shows 200; km/h
